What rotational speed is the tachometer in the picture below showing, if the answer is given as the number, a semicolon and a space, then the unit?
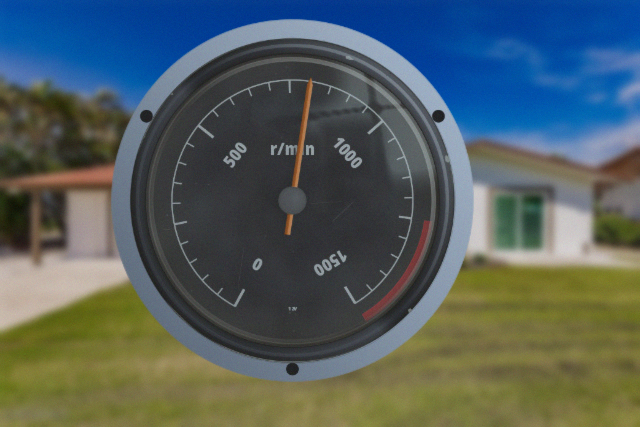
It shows 800; rpm
